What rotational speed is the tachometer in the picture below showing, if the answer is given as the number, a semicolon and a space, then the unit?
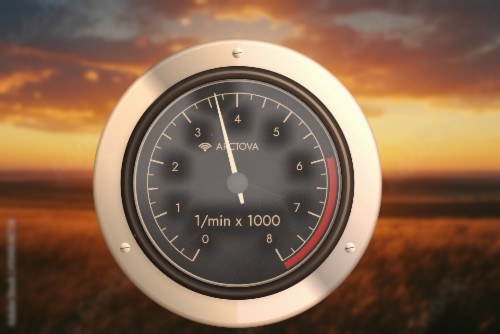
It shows 3625; rpm
